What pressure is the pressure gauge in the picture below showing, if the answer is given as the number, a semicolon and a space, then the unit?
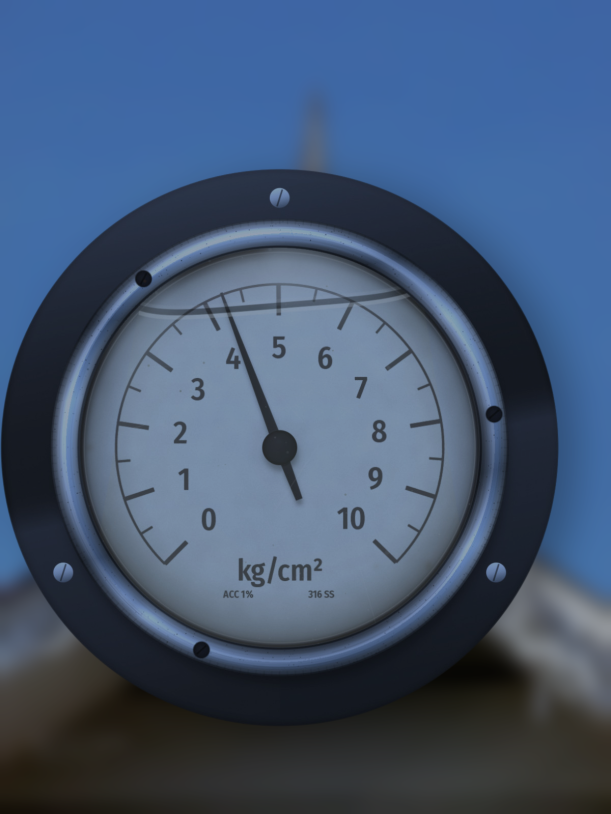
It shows 4.25; kg/cm²
